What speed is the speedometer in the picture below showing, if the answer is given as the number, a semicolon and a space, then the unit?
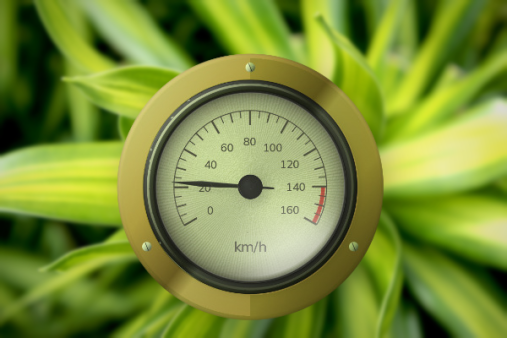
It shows 22.5; km/h
